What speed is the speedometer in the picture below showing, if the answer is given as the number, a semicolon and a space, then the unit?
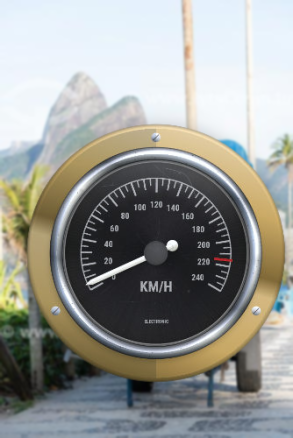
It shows 5; km/h
